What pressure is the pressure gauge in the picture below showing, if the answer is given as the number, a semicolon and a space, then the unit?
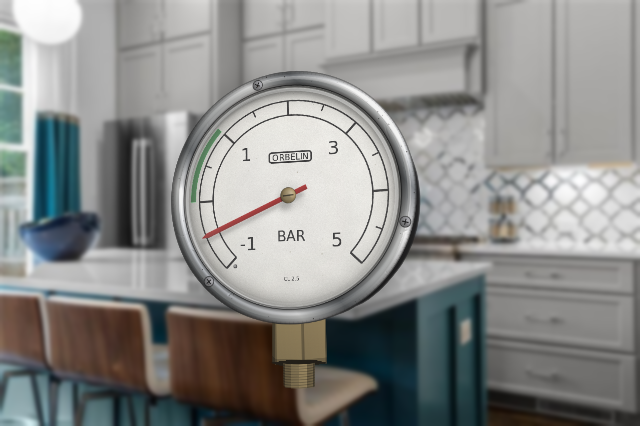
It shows -0.5; bar
